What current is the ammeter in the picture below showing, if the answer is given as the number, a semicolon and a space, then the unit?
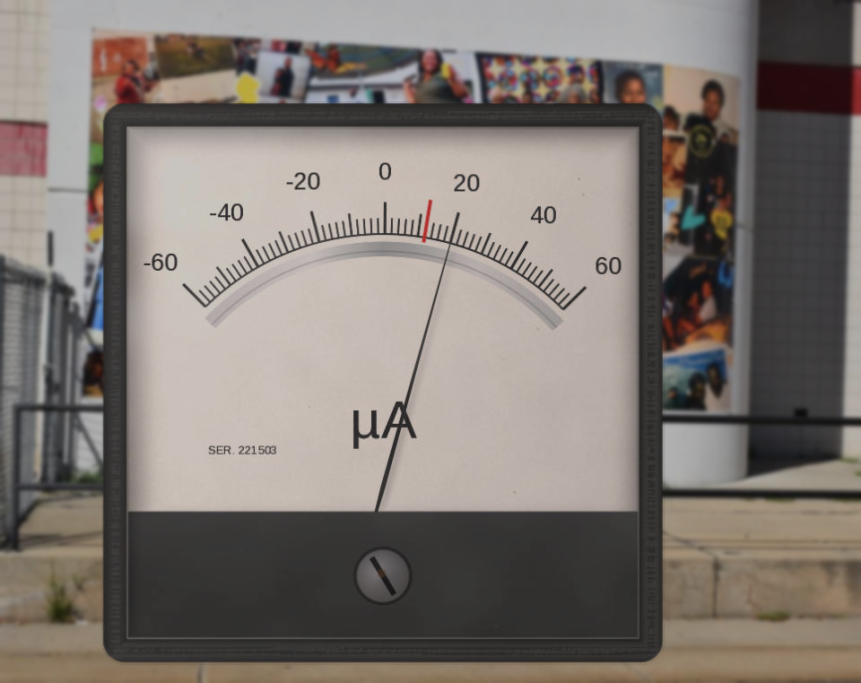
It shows 20; µA
